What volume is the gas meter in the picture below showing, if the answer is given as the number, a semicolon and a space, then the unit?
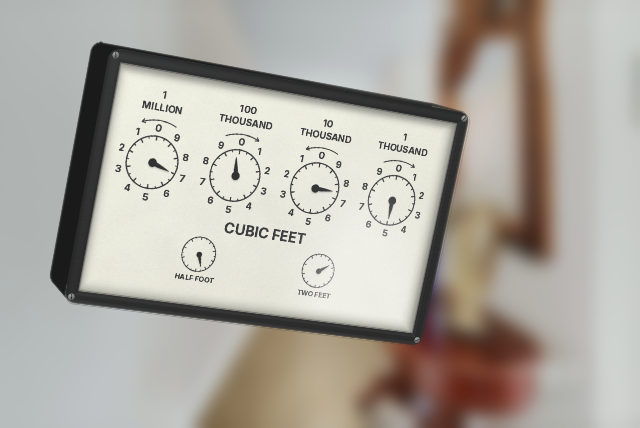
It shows 697500; ft³
